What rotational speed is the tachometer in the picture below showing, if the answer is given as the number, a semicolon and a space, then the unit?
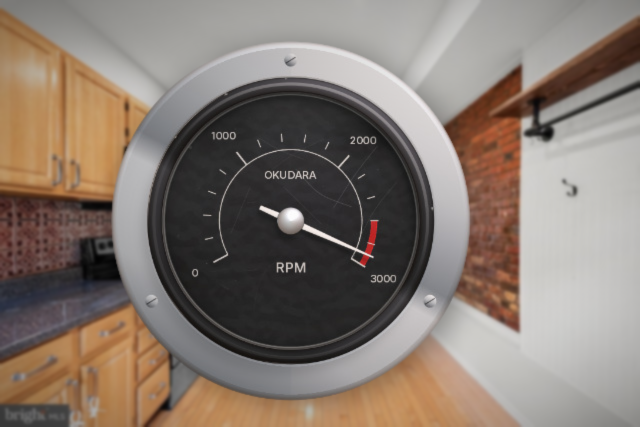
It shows 2900; rpm
